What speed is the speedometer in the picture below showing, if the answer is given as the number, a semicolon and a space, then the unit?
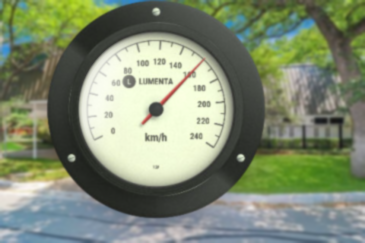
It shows 160; km/h
